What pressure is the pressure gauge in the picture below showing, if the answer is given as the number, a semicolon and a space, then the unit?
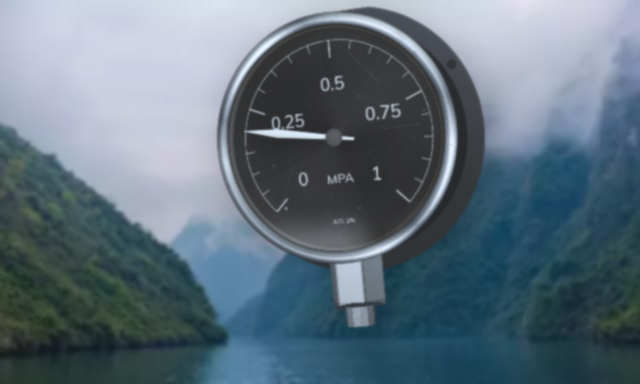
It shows 0.2; MPa
